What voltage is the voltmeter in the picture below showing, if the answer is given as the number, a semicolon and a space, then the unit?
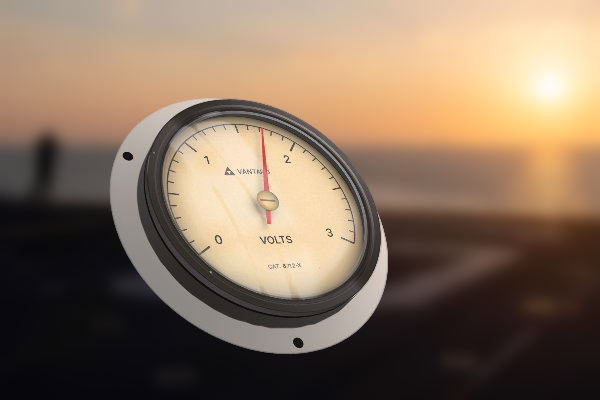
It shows 1.7; V
